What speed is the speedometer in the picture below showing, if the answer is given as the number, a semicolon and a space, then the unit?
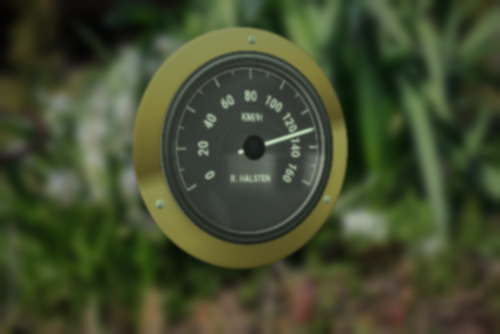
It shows 130; km/h
